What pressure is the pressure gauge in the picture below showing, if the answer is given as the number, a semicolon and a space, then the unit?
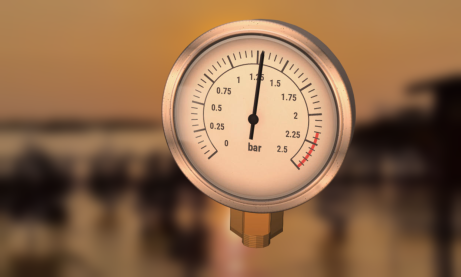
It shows 1.3; bar
